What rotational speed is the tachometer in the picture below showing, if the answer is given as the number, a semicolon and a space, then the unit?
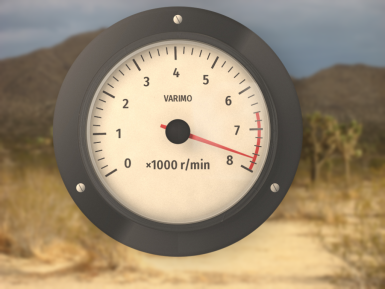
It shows 7700; rpm
